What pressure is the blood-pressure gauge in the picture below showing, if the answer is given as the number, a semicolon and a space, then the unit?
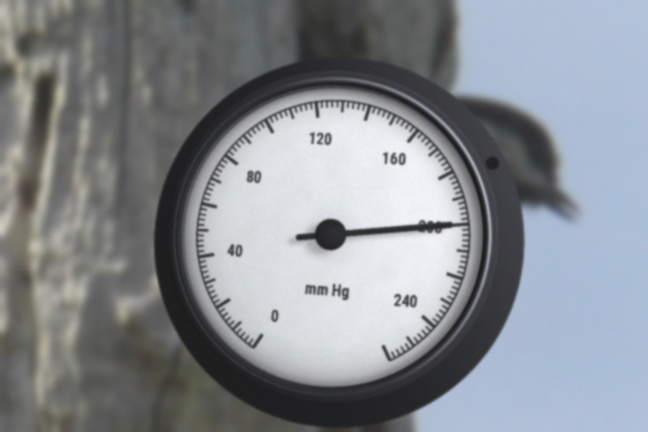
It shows 200; mmHg
